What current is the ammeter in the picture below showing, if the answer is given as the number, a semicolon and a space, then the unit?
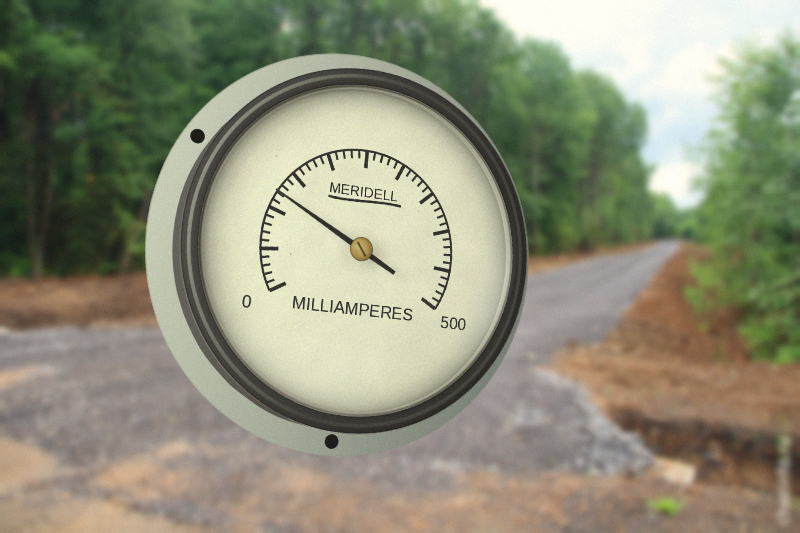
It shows 120; mA
